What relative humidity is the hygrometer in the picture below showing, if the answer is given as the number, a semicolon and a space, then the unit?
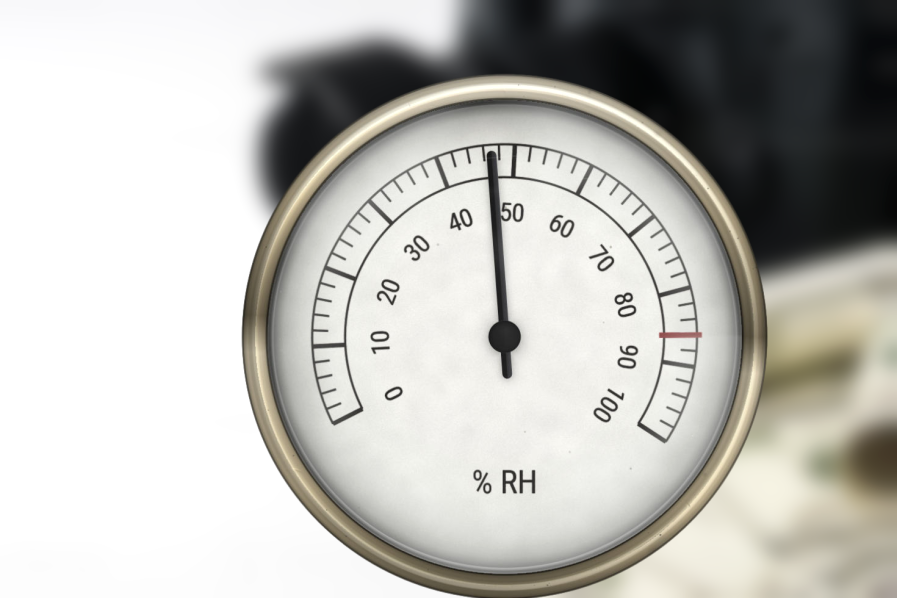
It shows 47; %
